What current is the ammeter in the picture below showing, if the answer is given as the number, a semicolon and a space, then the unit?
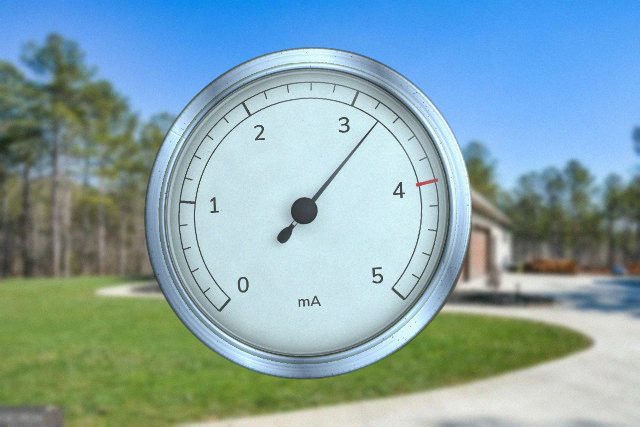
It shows 3.3; mA
